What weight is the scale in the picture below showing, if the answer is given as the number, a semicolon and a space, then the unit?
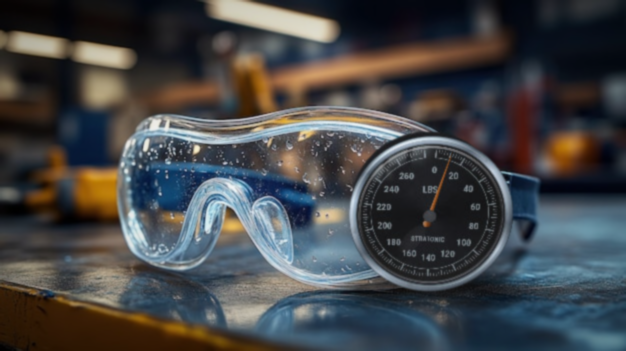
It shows 10; lb
